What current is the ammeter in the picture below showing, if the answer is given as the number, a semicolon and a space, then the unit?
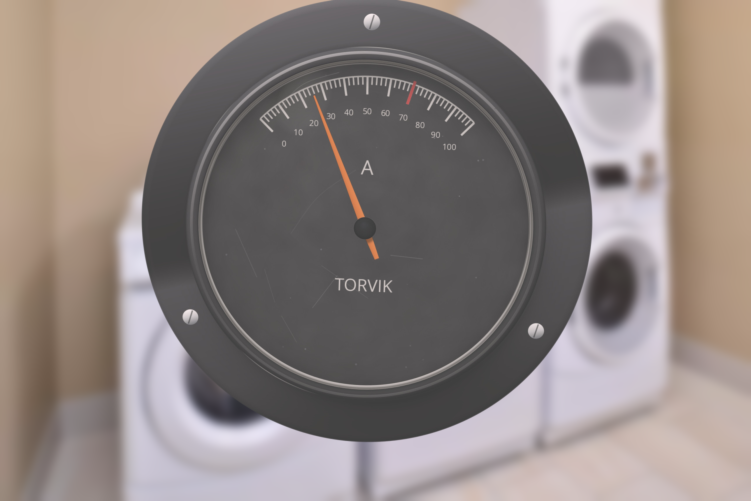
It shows 26; A
